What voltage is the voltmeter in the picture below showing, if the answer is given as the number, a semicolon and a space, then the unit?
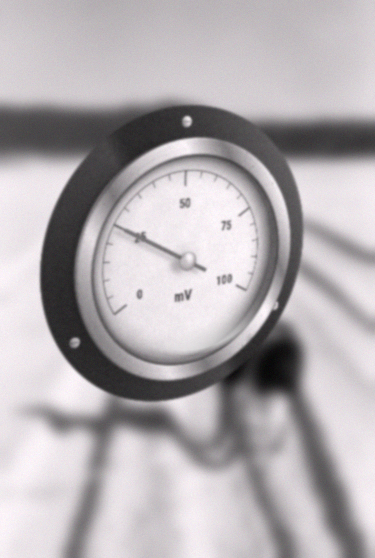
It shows 25; mV
